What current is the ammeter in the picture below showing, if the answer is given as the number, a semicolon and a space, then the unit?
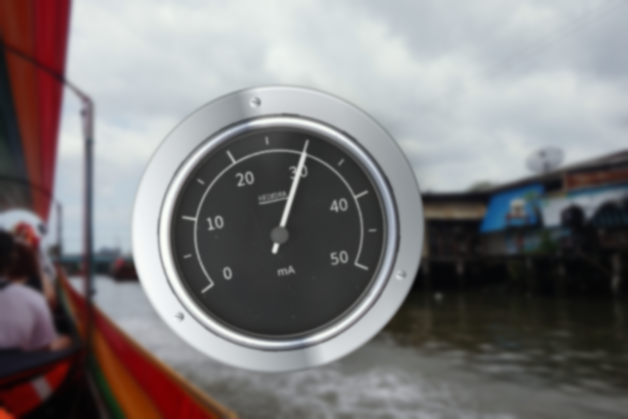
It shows 30; mA
